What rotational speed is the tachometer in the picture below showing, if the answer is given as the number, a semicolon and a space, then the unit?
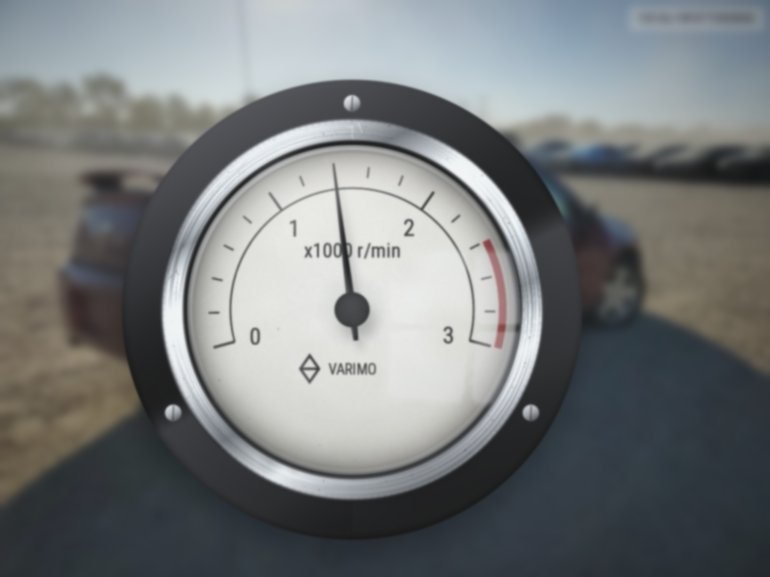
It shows 1400; rpm
